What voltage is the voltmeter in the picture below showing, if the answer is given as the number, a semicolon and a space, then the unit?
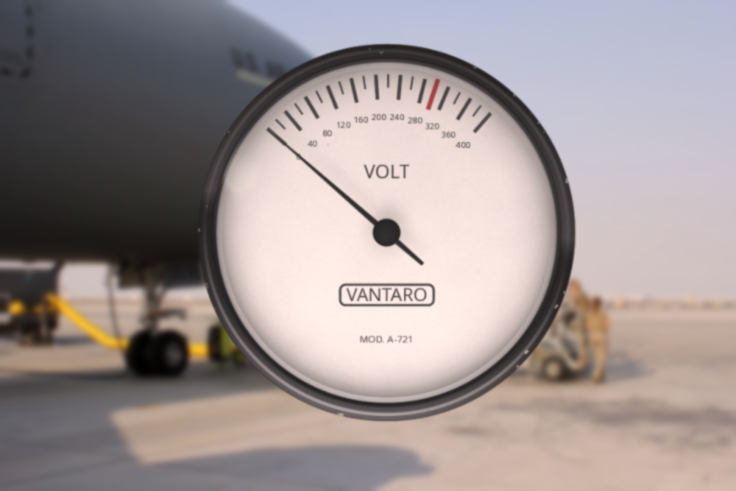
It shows 0; V
